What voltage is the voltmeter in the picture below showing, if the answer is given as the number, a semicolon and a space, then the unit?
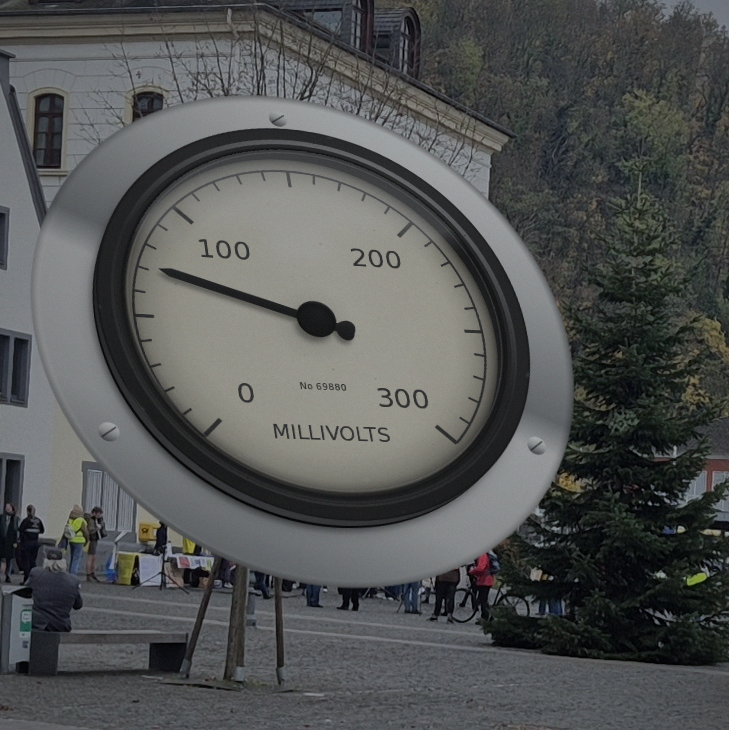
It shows 70; mV
